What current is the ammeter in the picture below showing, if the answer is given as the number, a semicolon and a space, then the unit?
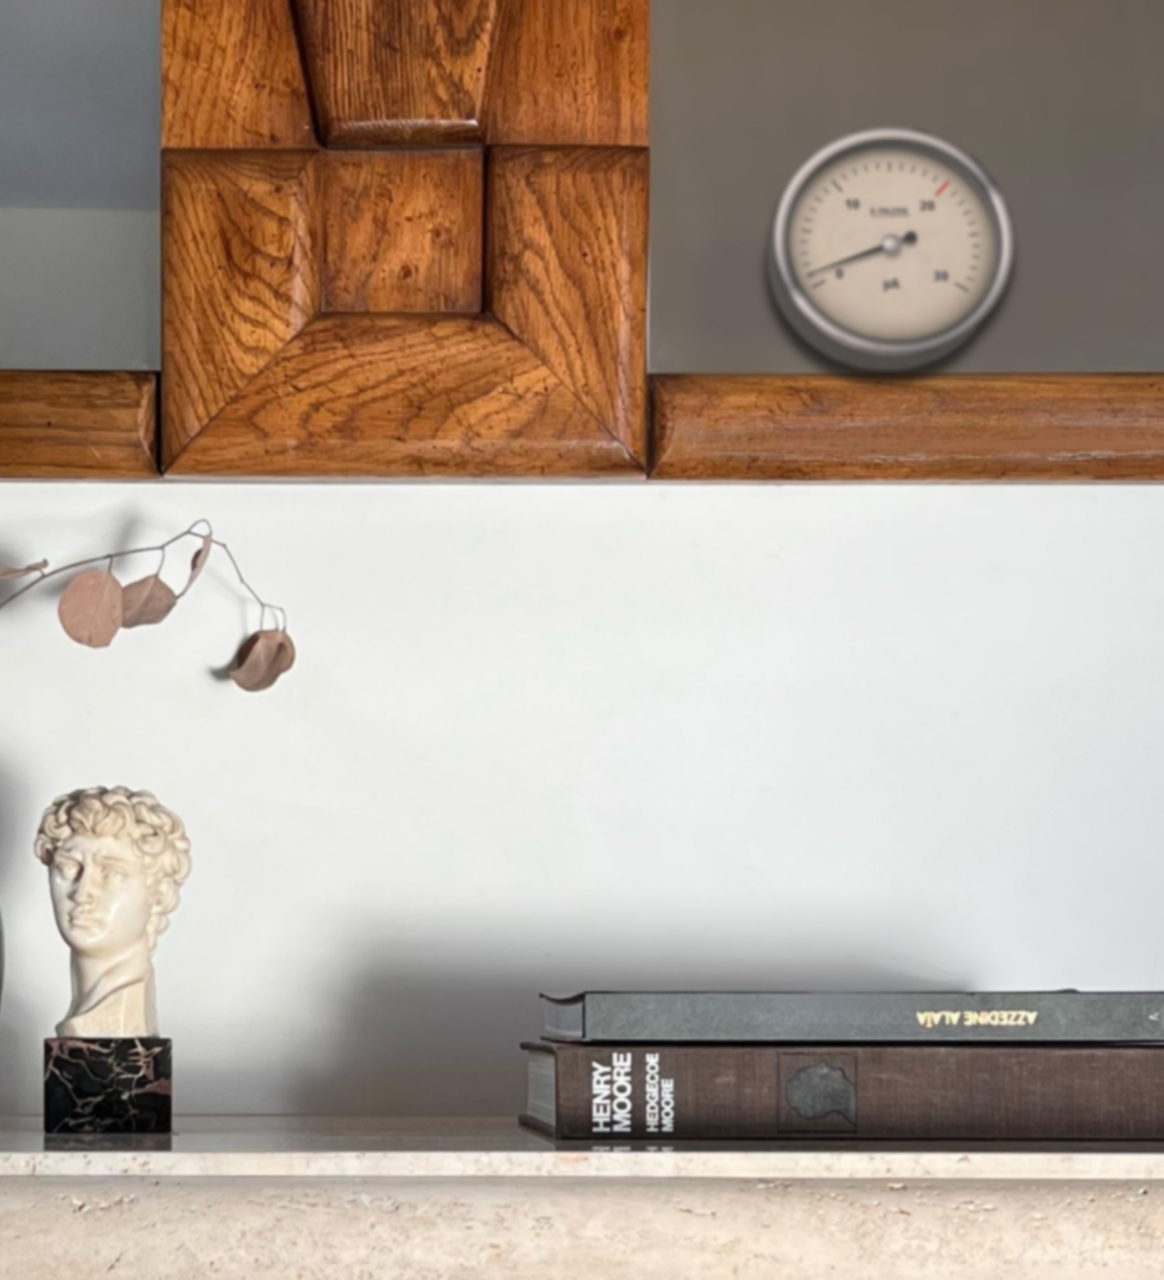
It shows 1; µA
